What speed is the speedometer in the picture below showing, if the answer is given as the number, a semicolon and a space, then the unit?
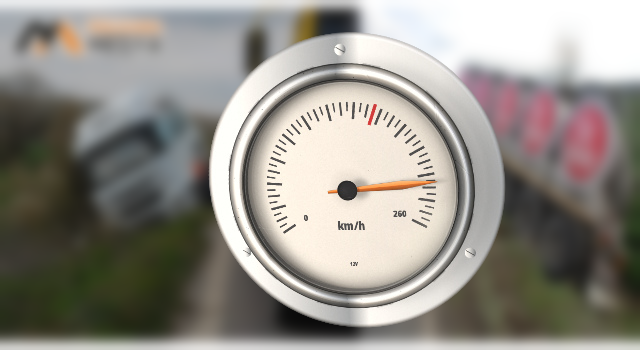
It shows 225; km/h
